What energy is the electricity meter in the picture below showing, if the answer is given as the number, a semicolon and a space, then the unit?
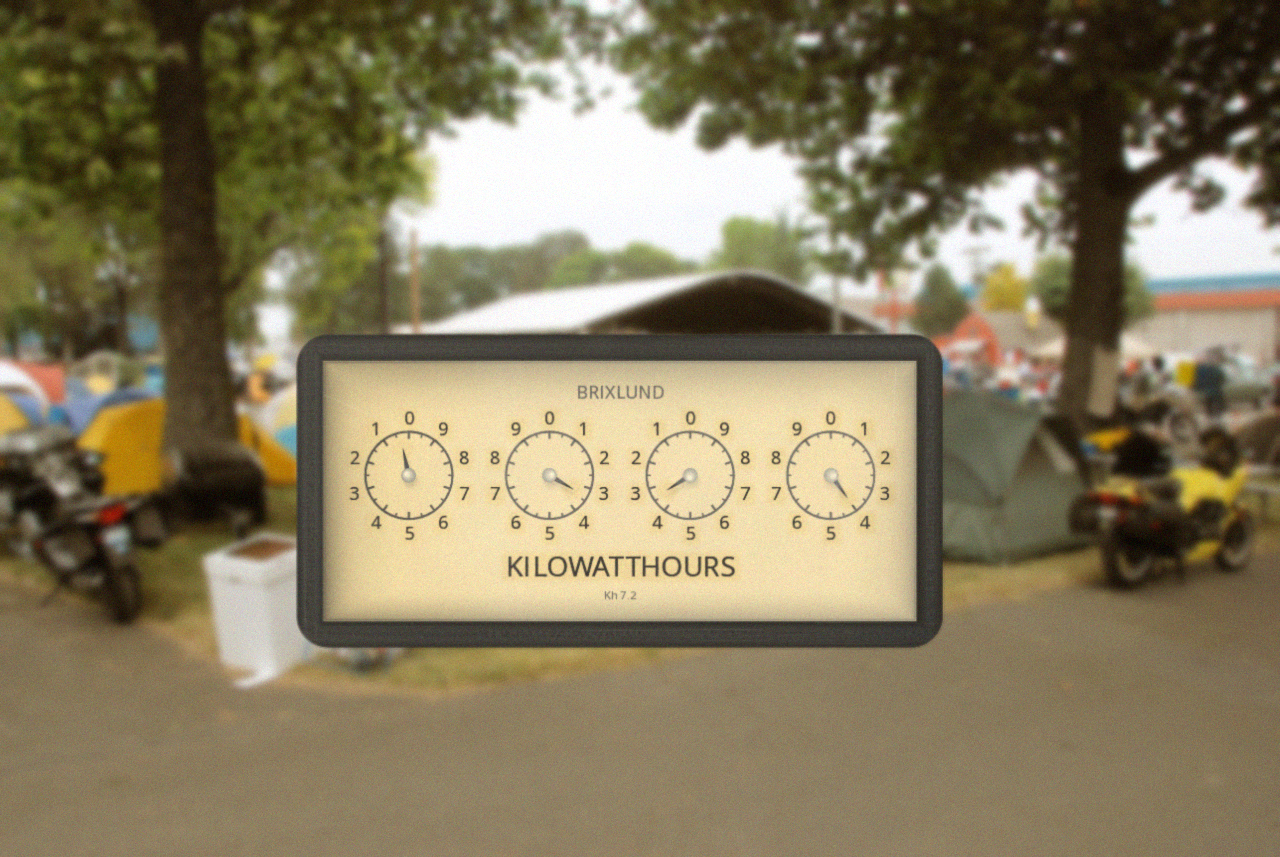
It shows 334; kWh
